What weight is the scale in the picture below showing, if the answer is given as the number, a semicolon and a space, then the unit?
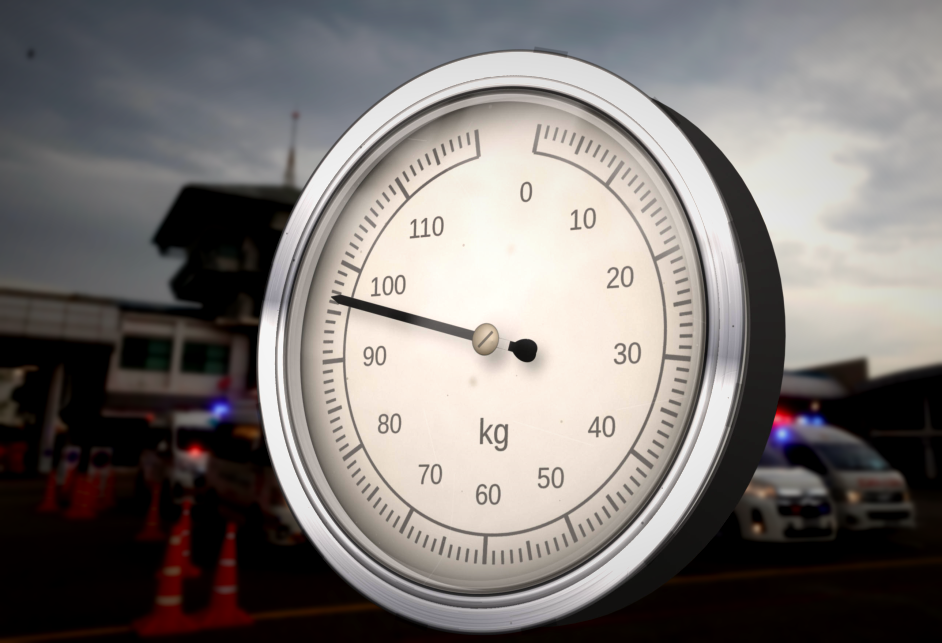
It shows 96.5; kg
